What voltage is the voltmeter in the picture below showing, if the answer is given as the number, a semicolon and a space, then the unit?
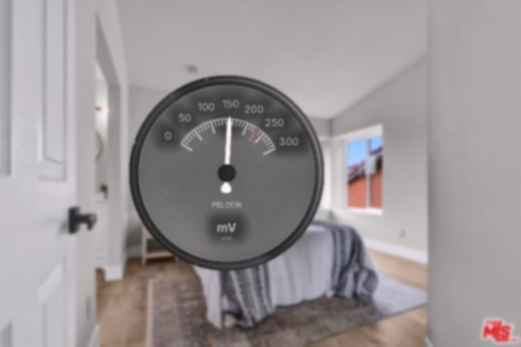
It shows 150; mV
